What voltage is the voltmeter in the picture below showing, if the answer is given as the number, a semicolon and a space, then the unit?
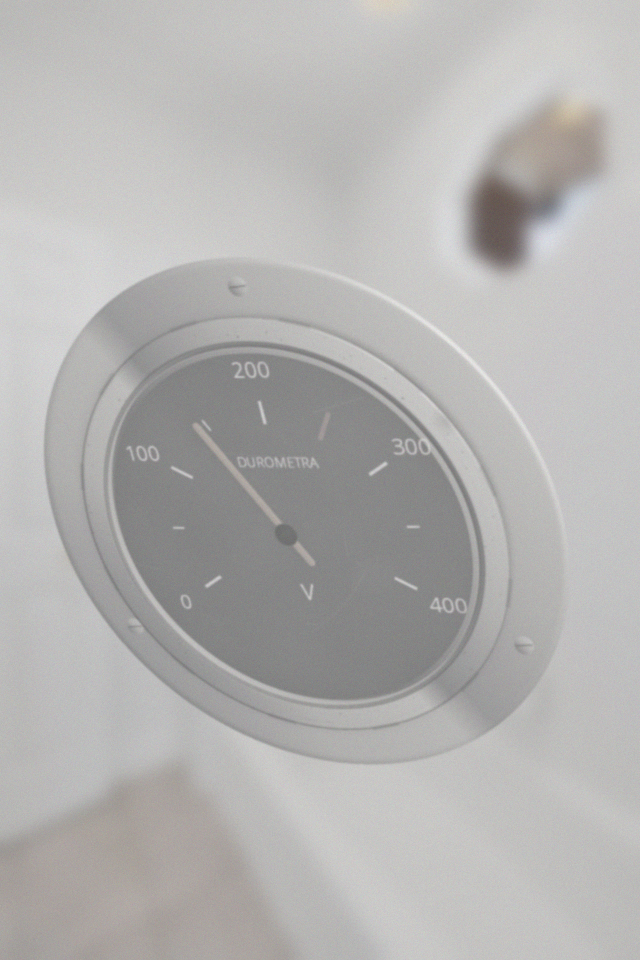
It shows 150; V
